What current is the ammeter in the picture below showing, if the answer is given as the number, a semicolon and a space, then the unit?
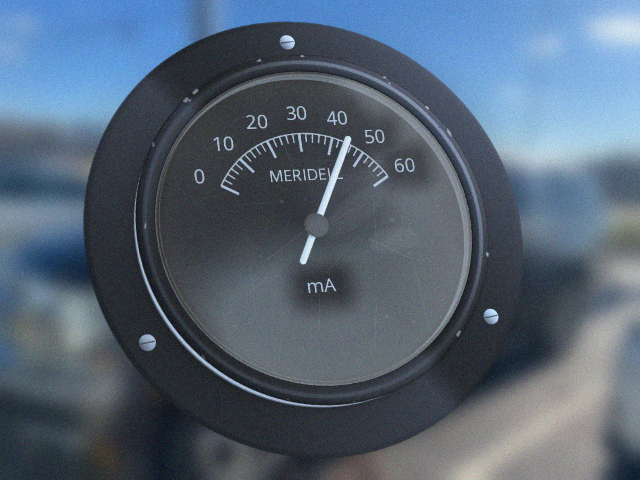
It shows 44; mA
